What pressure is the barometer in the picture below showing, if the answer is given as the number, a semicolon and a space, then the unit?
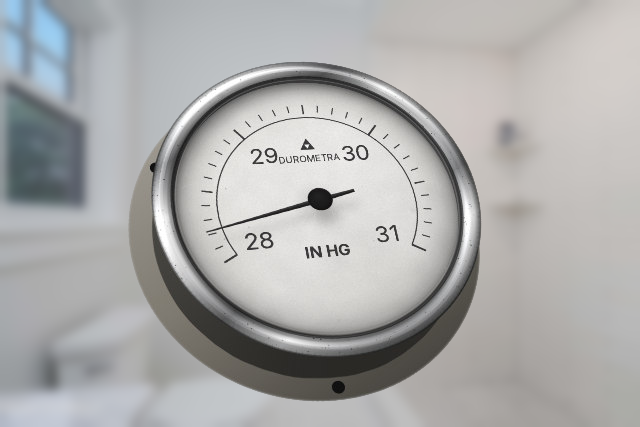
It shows 28.2; inHg
